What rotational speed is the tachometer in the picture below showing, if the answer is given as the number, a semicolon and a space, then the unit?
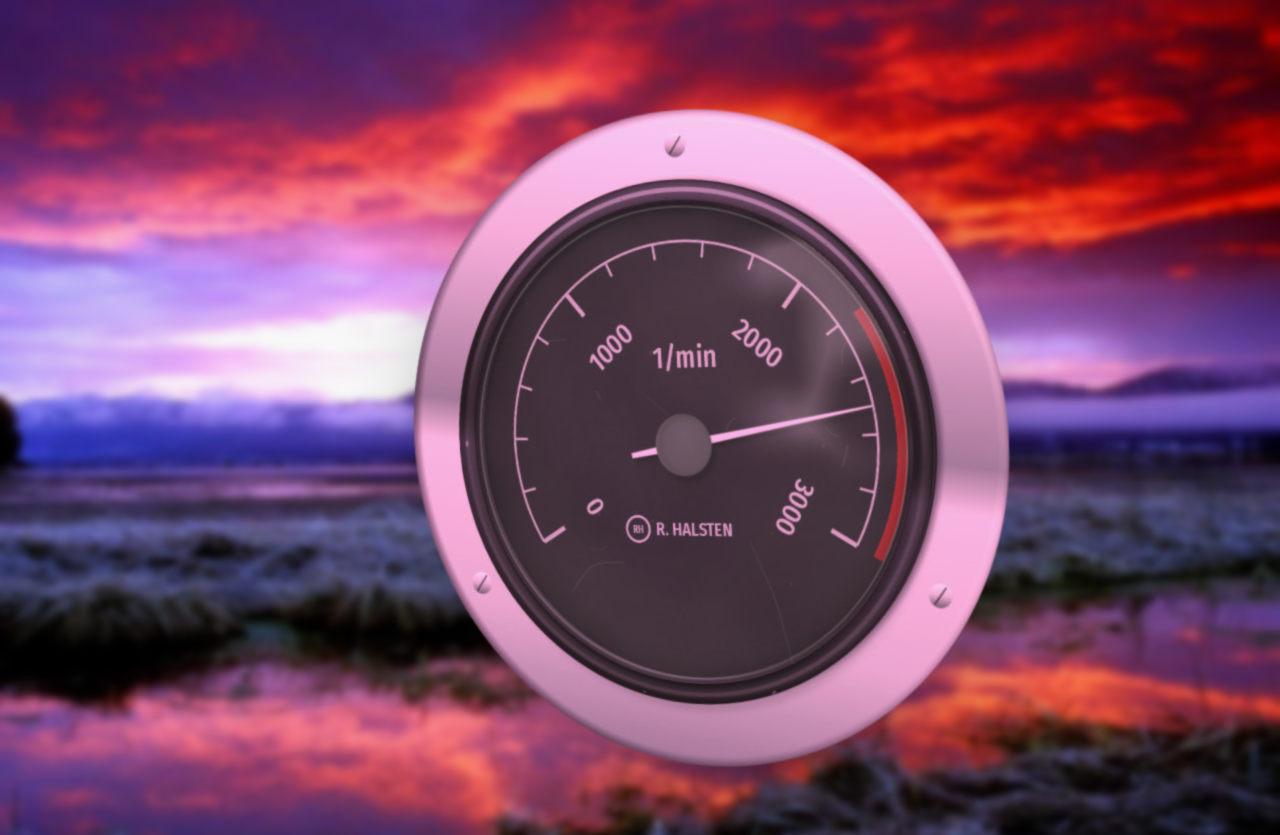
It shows 2500; rpm
